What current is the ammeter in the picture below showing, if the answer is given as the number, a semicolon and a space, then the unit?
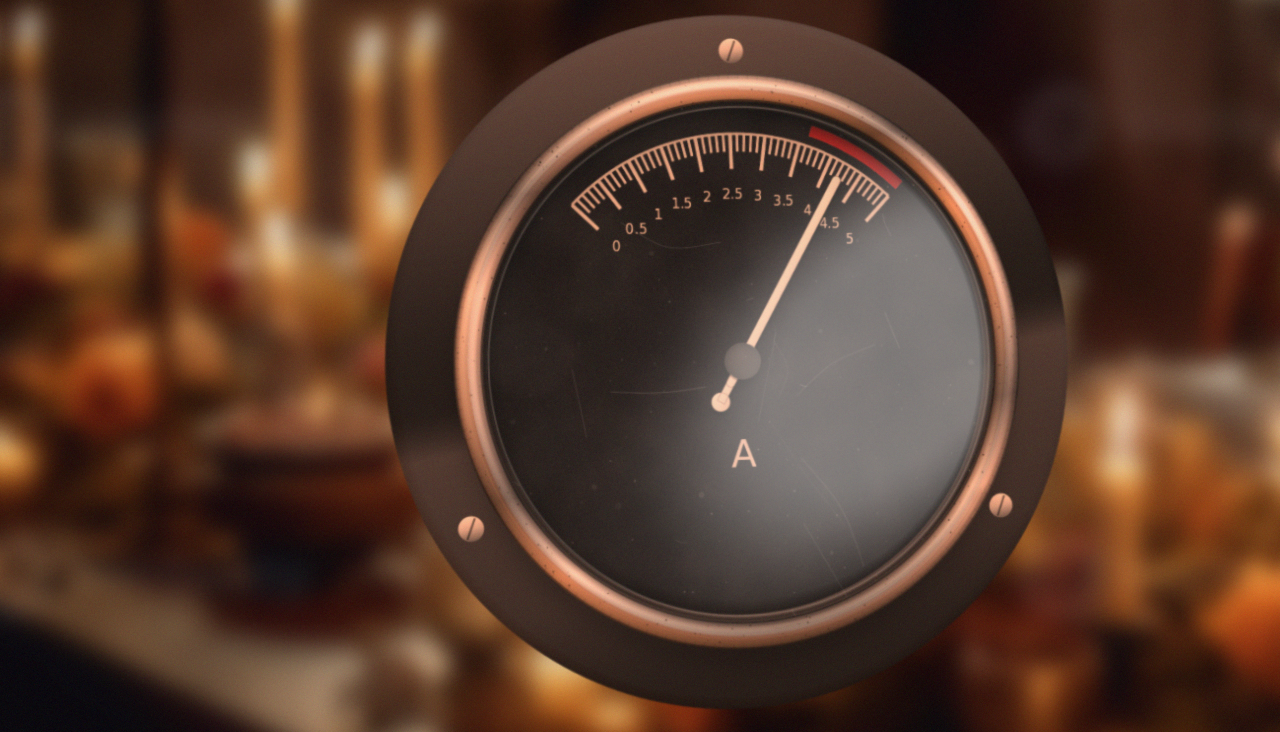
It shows 4.2; A
